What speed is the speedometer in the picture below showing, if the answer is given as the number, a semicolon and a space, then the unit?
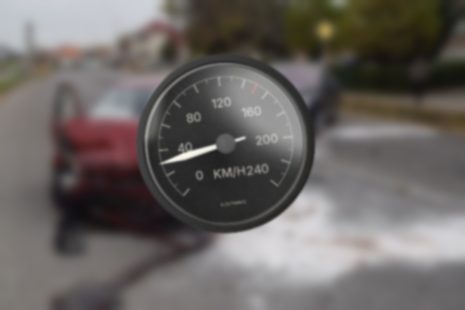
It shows 30; km/h
